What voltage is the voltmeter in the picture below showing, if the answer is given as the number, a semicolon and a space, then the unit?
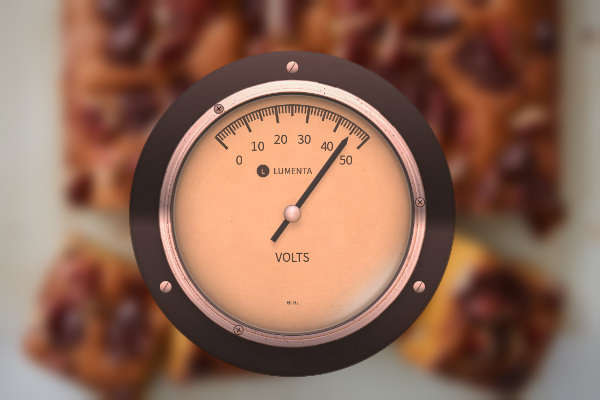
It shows 45; V
